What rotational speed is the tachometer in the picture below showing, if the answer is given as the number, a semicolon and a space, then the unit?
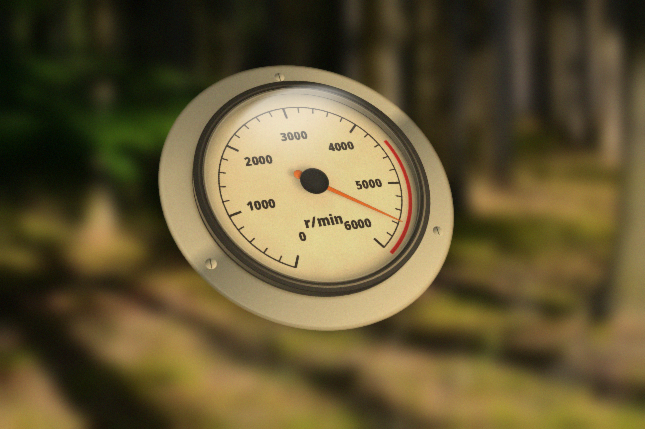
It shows 5600; rpm
